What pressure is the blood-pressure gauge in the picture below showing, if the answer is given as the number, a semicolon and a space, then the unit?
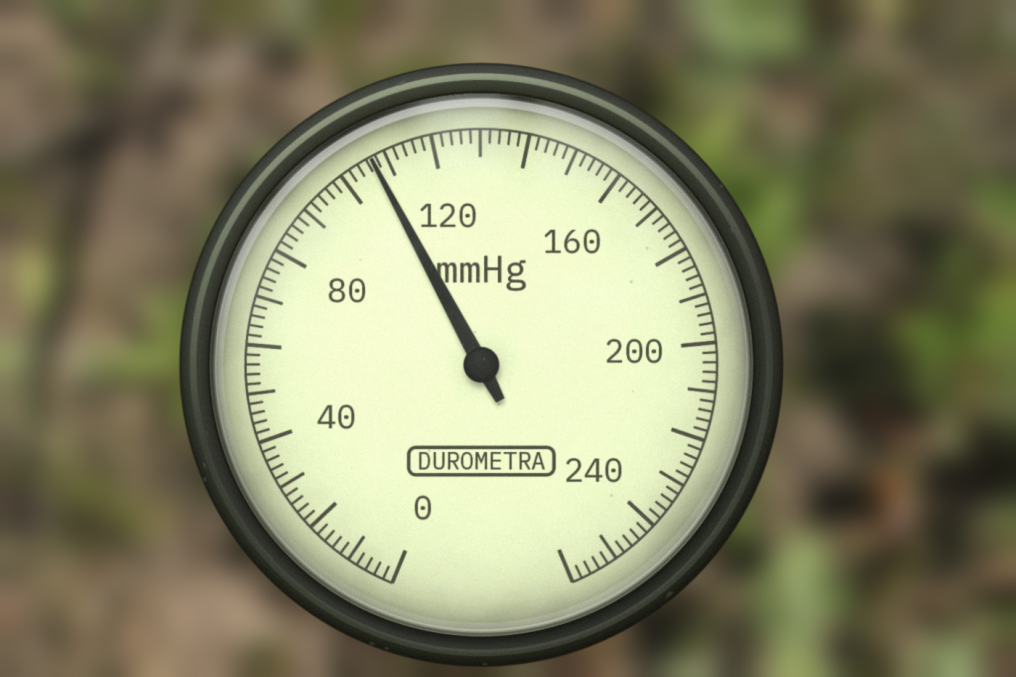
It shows 107; mmHg
